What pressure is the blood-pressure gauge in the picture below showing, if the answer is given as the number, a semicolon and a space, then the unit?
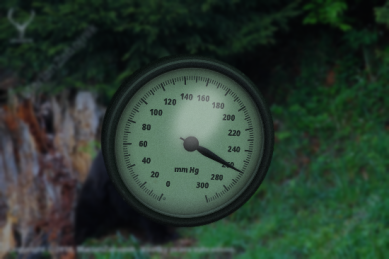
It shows 260; mmHg
